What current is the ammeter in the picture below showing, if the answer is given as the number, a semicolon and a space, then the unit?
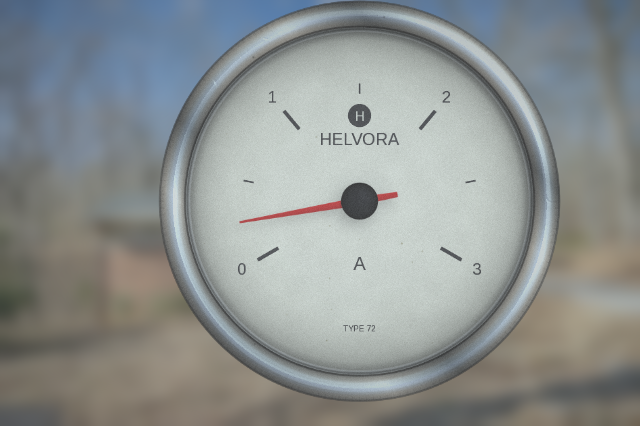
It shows 0.25; A
